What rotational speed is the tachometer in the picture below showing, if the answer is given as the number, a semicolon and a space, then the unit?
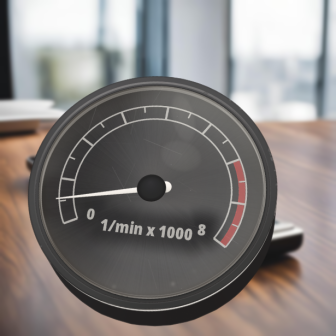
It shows 500; rpm
